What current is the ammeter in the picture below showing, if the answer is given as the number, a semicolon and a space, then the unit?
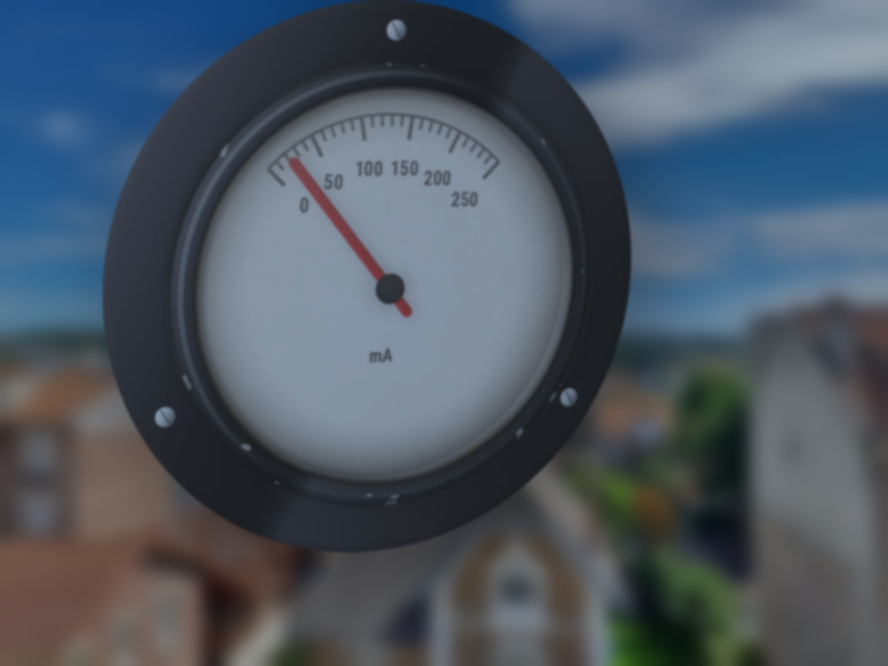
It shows 20; mA
